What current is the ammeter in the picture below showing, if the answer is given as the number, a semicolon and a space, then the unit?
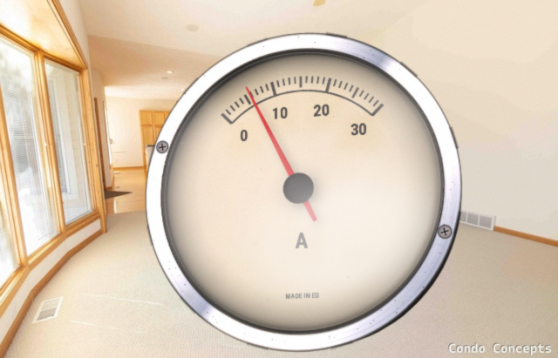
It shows 6; A
